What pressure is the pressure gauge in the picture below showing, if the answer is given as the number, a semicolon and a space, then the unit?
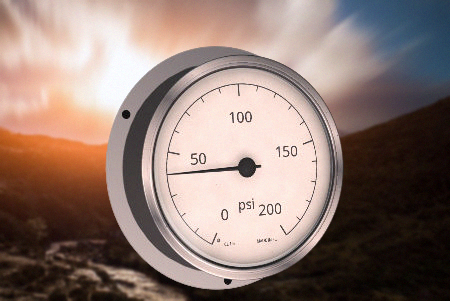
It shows 40; psi
